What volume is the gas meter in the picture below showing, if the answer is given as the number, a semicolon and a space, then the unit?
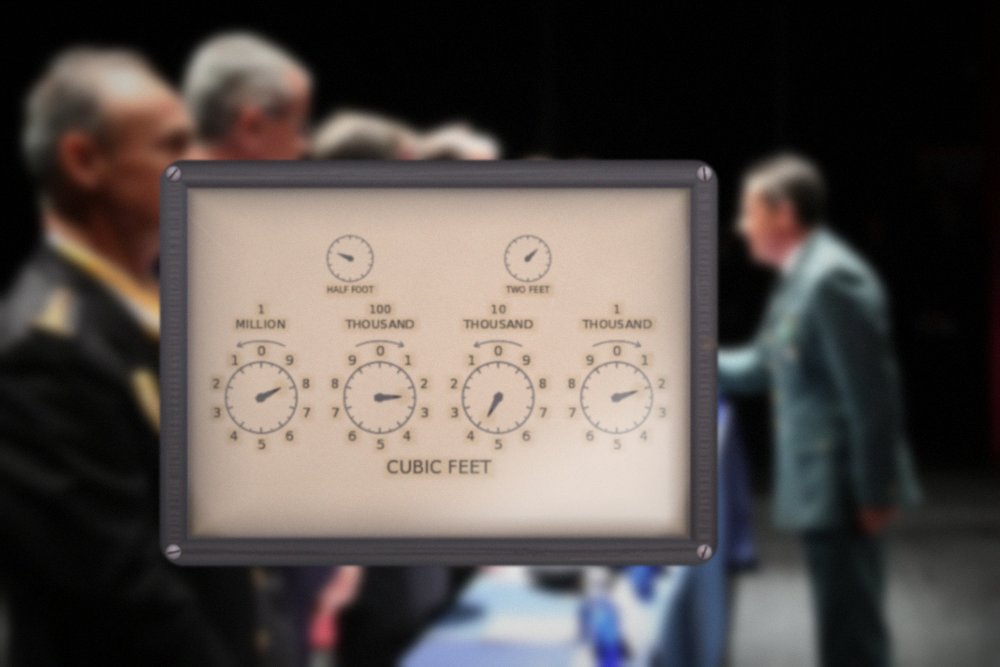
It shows 824200; ft³
